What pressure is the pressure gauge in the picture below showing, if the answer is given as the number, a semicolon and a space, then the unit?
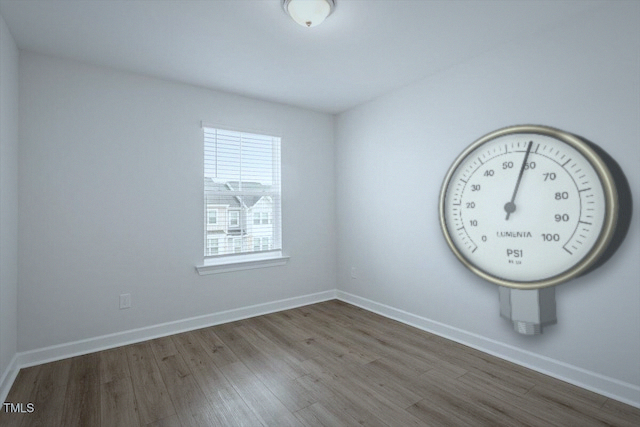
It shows 58; psi
